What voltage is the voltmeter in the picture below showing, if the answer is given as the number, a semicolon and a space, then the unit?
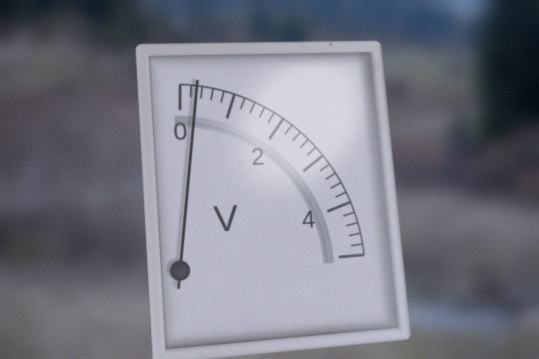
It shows 0.3; V
